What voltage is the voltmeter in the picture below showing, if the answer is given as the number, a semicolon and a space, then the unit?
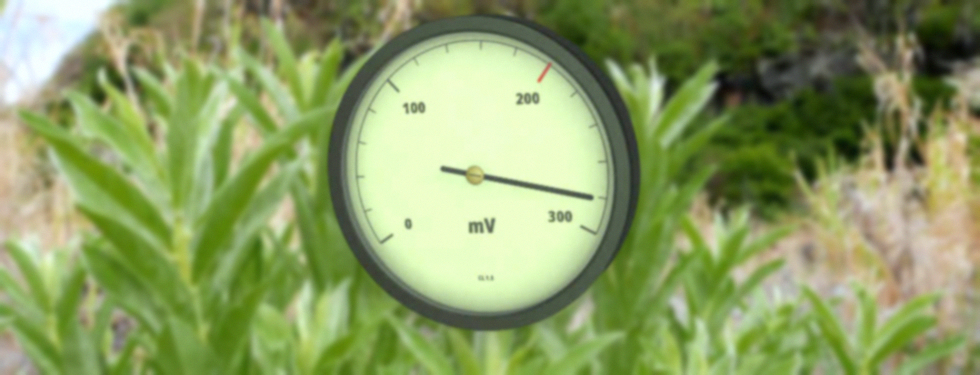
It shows 280; mV
